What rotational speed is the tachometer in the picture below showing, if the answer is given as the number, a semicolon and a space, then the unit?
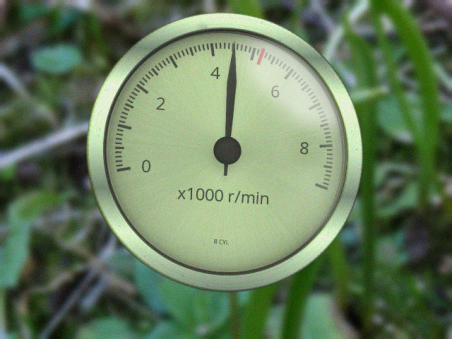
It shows 4500; rpm
